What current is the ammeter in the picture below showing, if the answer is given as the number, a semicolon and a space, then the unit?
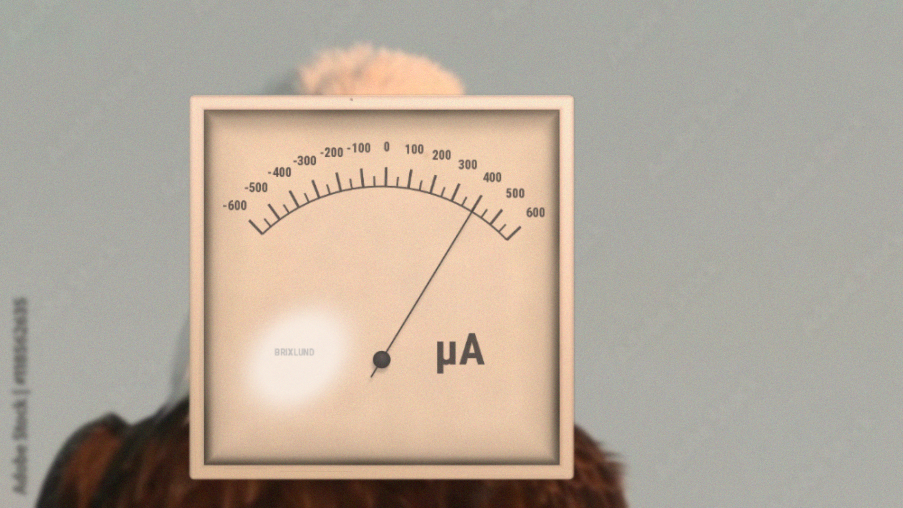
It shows 400; µA
